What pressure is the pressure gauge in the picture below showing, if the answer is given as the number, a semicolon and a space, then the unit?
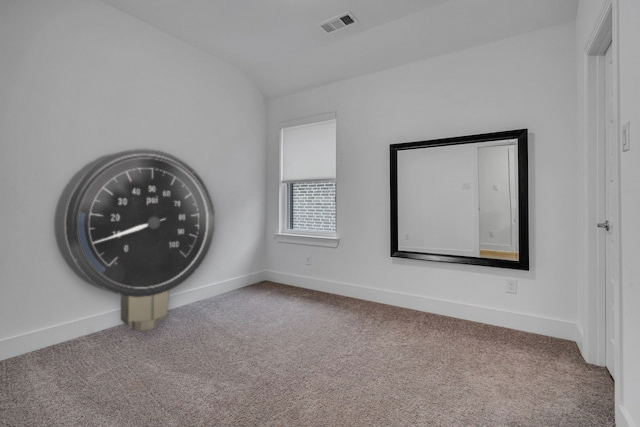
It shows 10; psi
